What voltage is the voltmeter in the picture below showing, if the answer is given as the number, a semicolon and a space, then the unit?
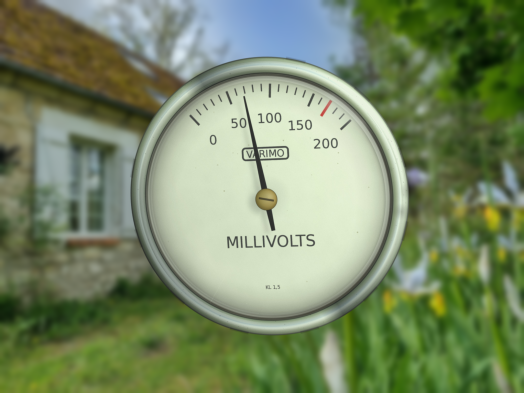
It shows 70; mV
